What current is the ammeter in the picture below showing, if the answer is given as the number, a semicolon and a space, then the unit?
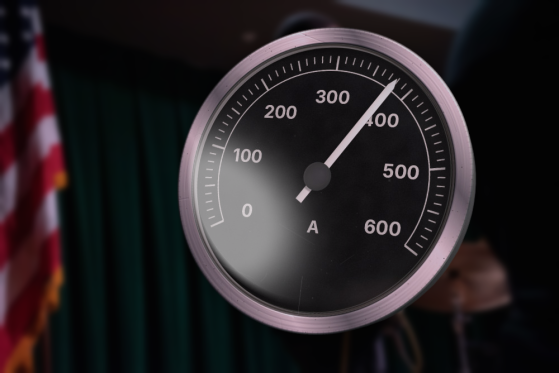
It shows 380; A
